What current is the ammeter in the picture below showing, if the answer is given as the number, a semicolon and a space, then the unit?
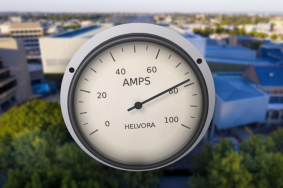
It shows 77.5; A
